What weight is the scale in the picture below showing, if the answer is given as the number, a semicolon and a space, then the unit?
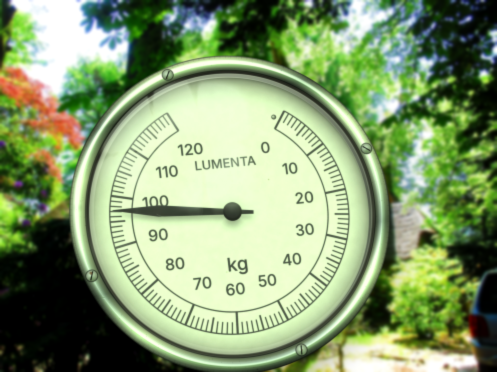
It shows 97; kg
